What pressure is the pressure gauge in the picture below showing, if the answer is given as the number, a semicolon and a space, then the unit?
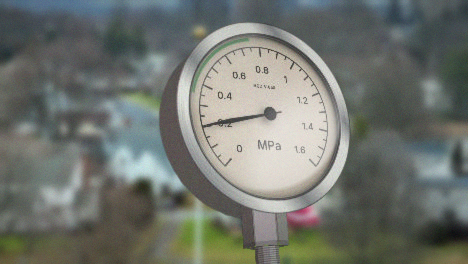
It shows 0.2; MPa
